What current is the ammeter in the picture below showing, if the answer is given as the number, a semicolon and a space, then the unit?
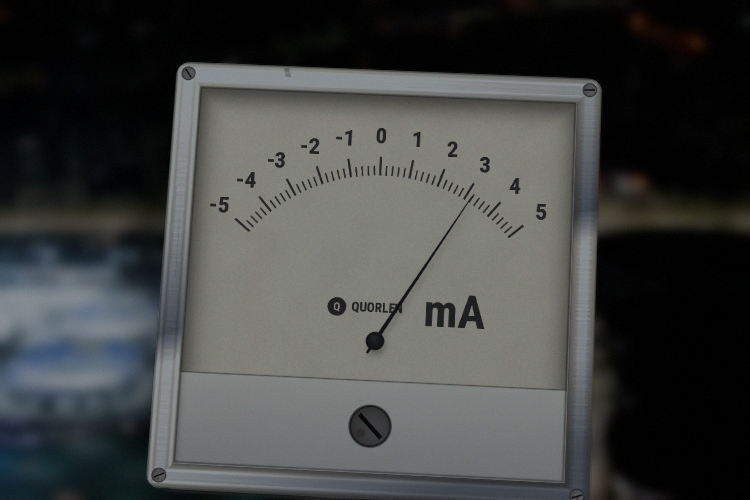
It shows 3.2; mA
